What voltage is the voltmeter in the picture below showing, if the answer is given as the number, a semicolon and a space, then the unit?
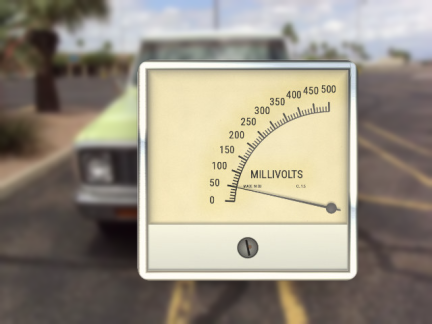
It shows 50; mV
